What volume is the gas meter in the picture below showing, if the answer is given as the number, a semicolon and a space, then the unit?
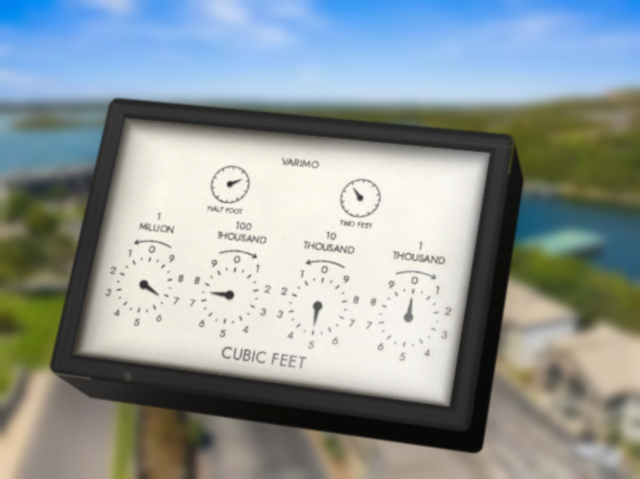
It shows 675000; ft³
